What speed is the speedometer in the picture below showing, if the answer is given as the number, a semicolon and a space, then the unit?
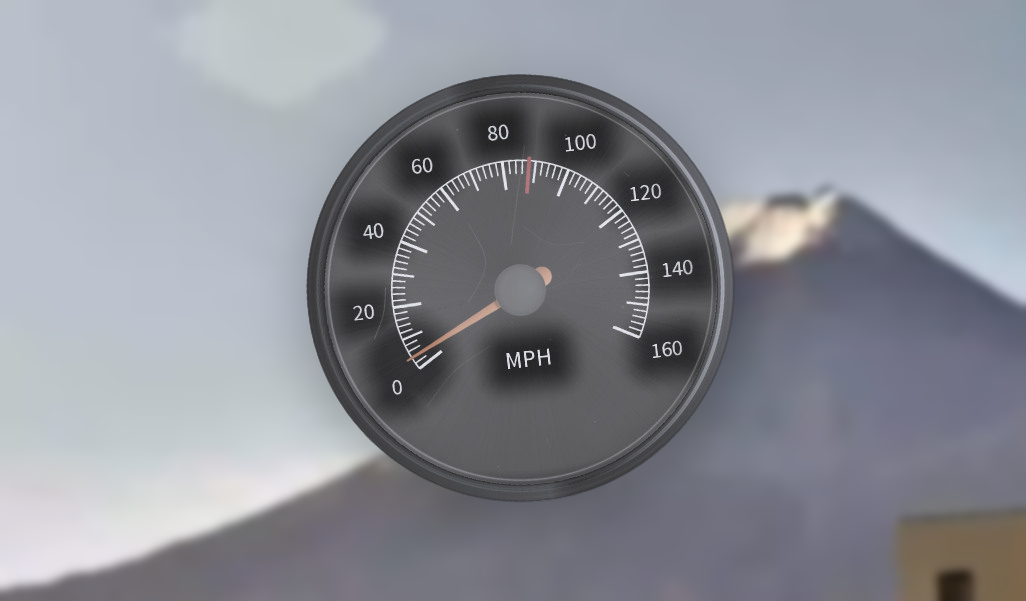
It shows 4; mph
